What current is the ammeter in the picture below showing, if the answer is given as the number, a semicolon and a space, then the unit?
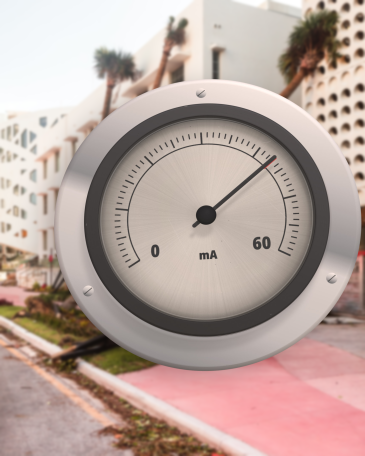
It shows 43; mA
